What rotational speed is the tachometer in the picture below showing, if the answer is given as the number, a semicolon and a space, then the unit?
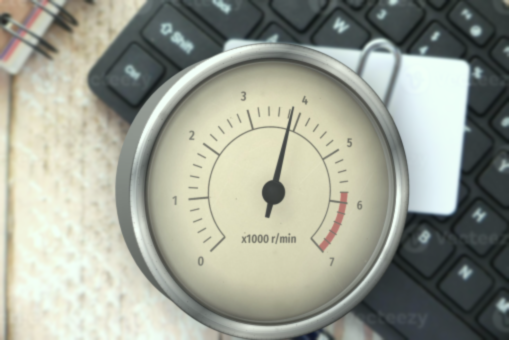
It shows 3800; rpm
